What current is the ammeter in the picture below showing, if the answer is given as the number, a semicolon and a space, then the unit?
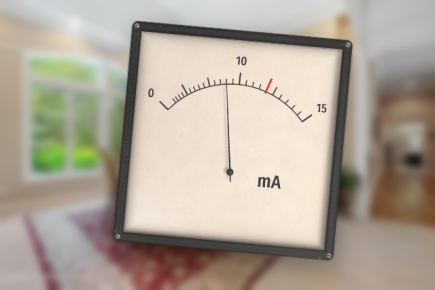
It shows 9; mA
